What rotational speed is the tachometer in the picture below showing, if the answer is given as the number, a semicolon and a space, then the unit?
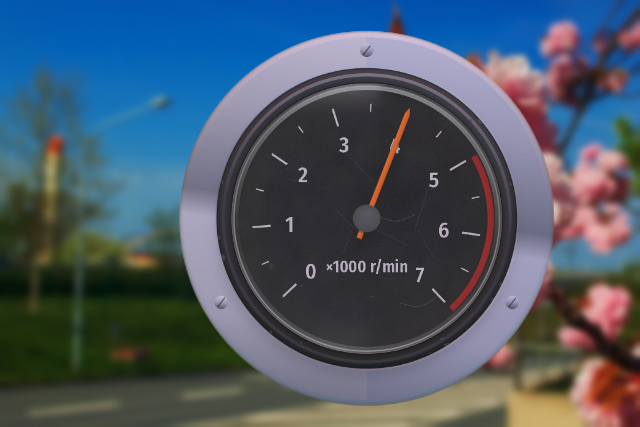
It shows 4000; rpm
